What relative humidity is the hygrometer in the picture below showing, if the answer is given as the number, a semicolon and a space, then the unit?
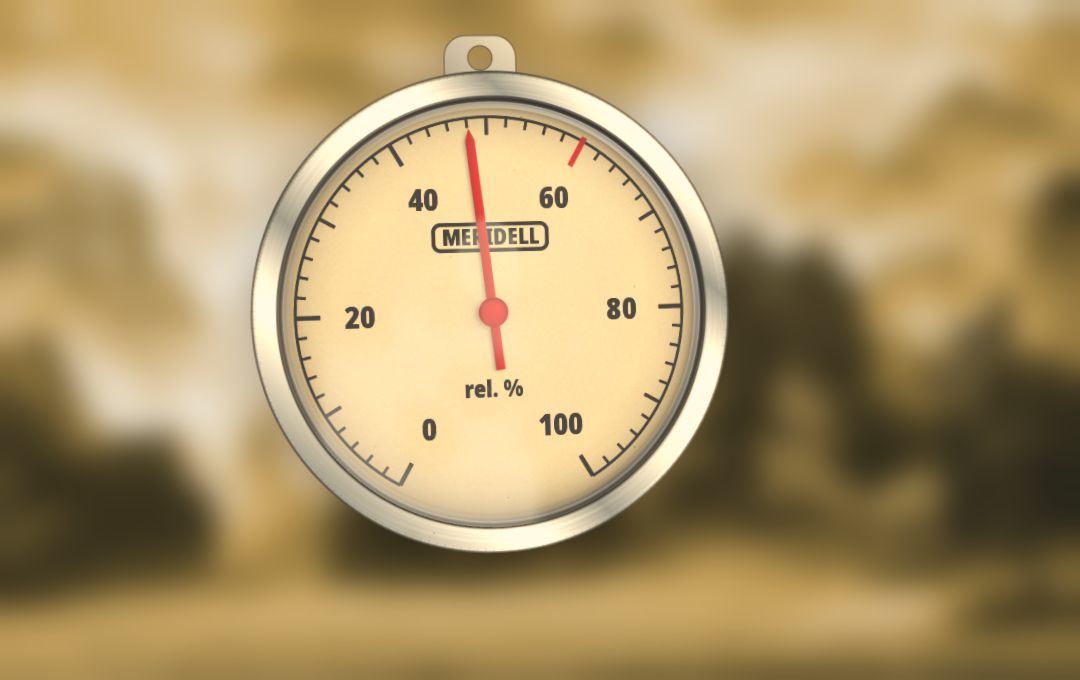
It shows 48; %
